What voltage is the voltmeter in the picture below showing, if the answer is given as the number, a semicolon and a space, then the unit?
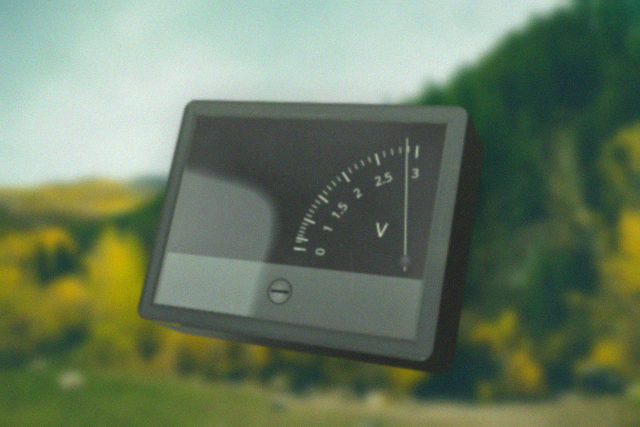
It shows 2.9; V
